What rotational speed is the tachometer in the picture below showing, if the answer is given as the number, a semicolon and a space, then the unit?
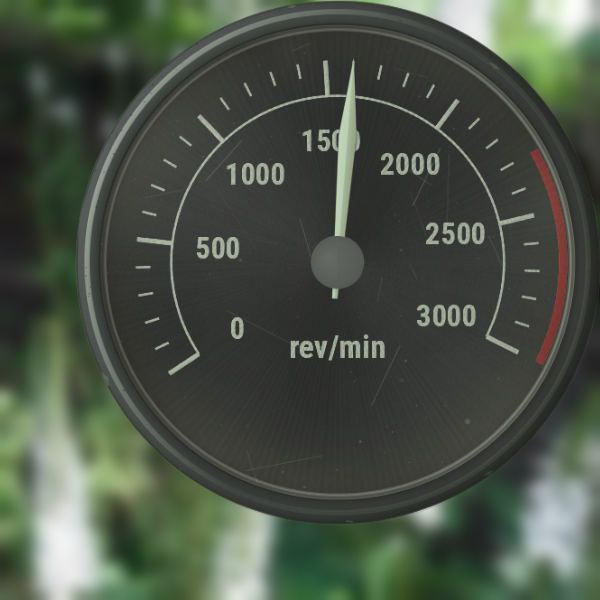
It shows 1600; rpm
